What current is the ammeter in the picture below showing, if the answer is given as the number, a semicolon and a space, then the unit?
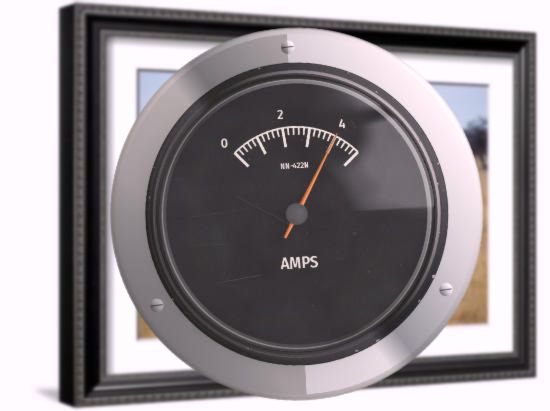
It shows 4; A
